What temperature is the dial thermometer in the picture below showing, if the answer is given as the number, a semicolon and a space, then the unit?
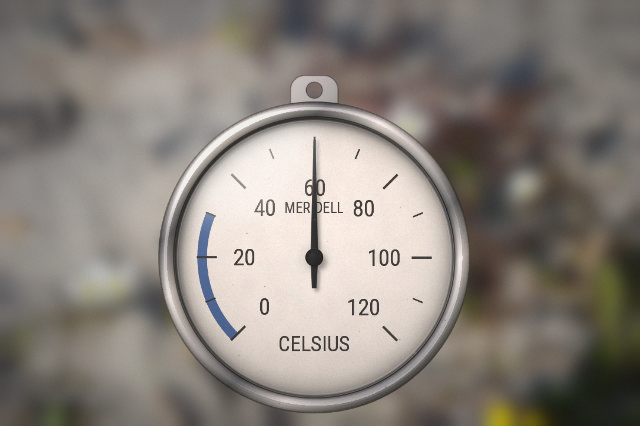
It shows 60; °C
